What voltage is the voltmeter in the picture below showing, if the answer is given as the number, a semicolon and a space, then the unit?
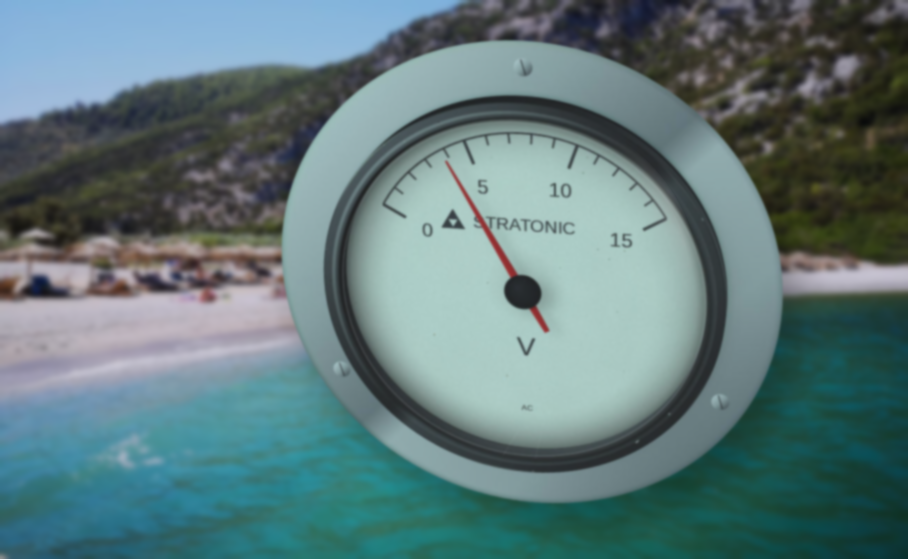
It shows 4; V
